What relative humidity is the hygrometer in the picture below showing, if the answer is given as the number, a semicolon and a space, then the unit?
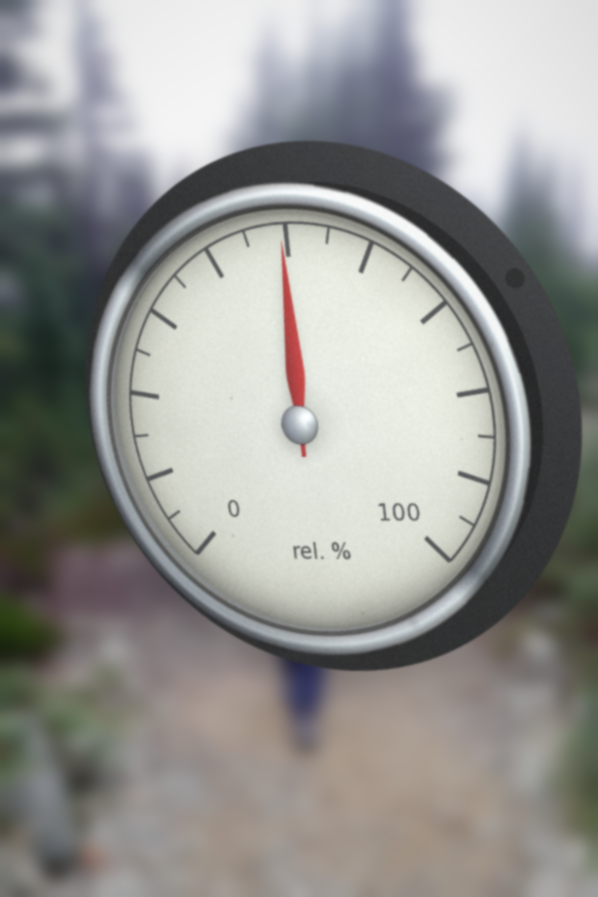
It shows 50; %
